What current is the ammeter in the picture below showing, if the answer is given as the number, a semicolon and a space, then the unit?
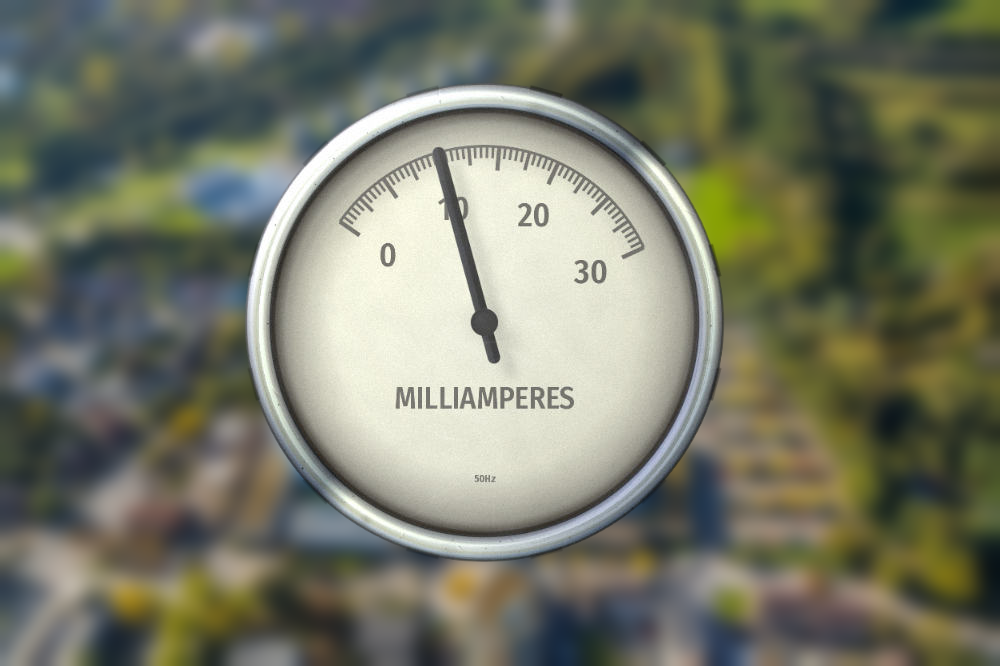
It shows 10; mA
